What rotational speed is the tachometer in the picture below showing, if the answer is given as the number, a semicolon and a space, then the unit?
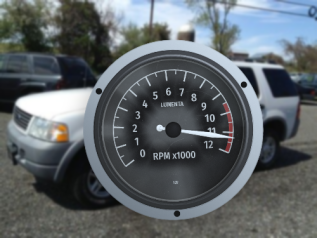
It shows 11250; rpm
